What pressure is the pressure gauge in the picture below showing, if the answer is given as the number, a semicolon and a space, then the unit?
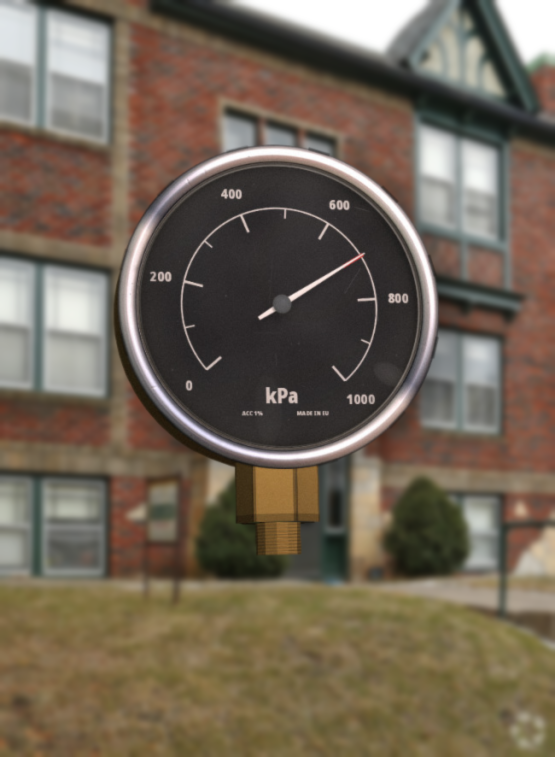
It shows 700; kPa
